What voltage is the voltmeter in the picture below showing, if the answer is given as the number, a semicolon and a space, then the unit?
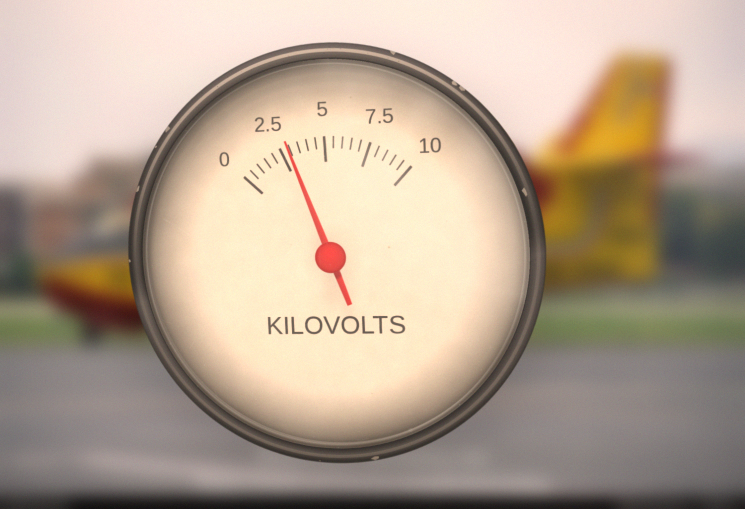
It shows 3; kV
